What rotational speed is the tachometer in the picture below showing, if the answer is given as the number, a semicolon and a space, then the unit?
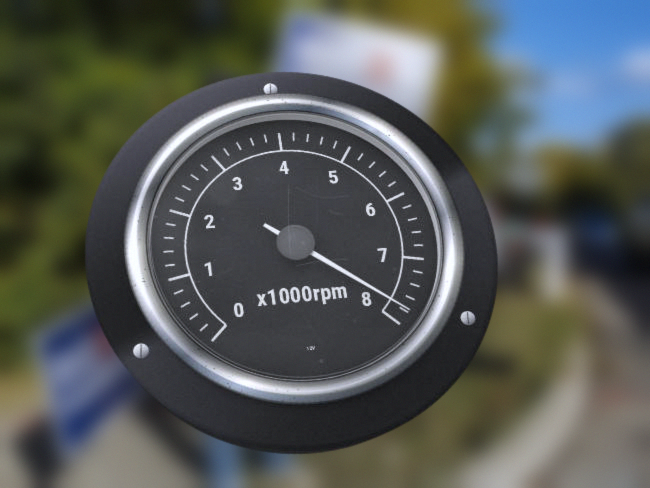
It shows 7800; rpm
